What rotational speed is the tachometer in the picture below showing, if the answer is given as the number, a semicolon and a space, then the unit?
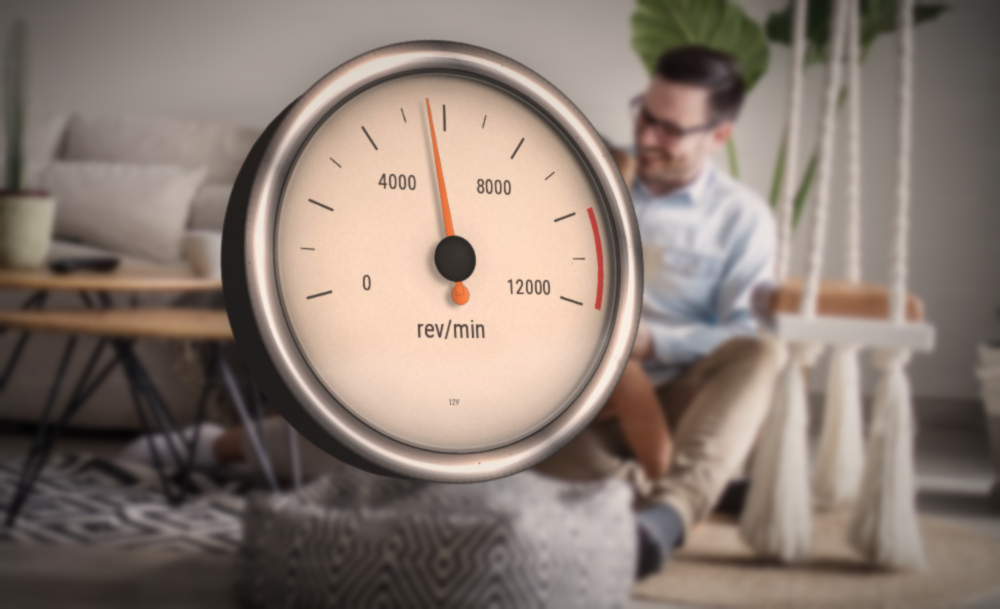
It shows 5500; rpm
